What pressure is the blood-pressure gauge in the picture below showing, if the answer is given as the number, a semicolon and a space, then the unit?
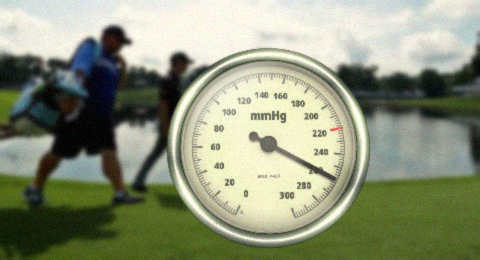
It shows 260; mmHg
